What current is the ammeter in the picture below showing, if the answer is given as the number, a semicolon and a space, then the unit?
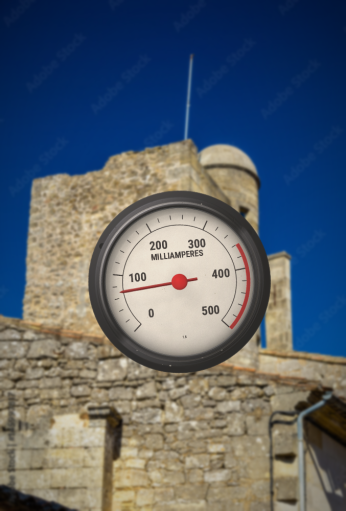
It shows 70; mA
